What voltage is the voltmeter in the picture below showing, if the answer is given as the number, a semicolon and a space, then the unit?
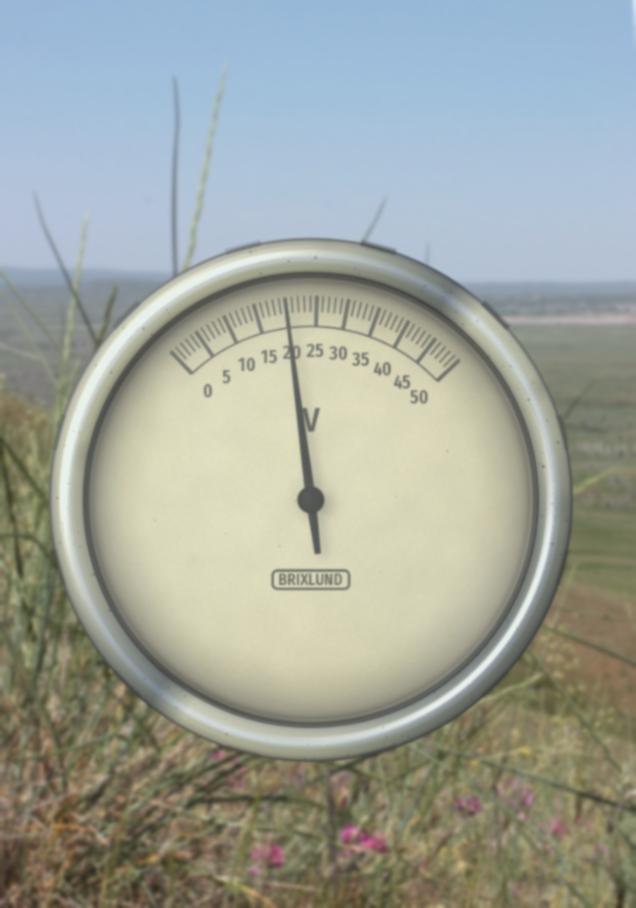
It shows 20; V
